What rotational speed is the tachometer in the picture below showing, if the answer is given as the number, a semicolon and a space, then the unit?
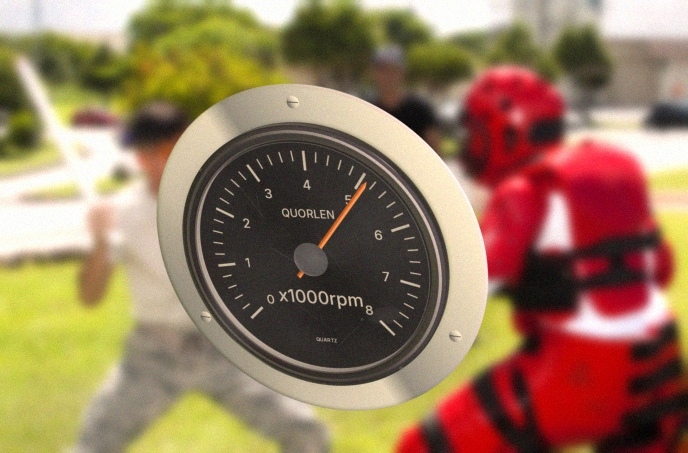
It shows 5100; rpm
